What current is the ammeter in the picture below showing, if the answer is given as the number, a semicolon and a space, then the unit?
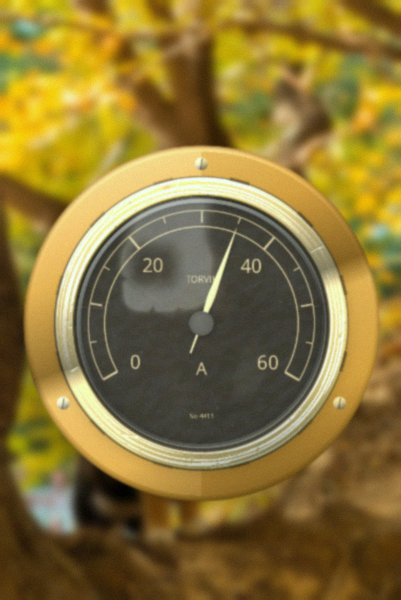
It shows 35; A
